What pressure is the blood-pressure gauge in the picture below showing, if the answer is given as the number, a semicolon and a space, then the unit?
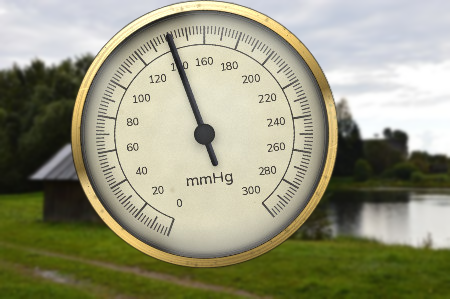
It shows 140; mmHg
